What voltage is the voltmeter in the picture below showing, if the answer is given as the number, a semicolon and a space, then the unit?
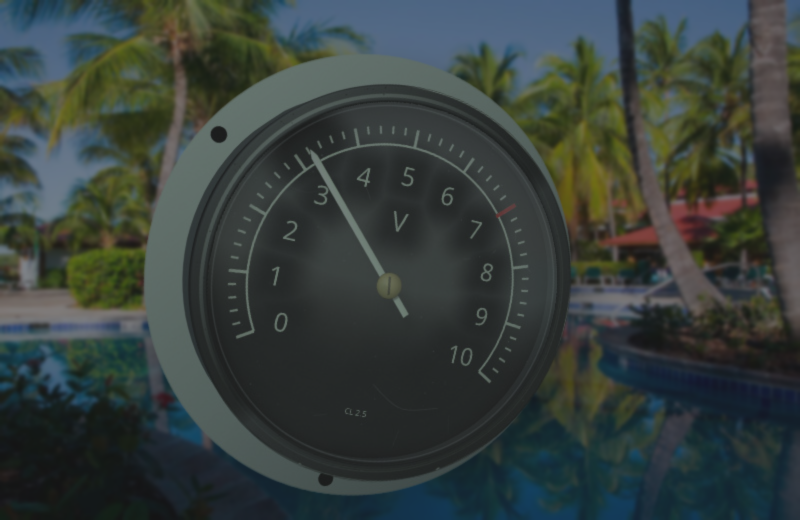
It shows 3.2; V
